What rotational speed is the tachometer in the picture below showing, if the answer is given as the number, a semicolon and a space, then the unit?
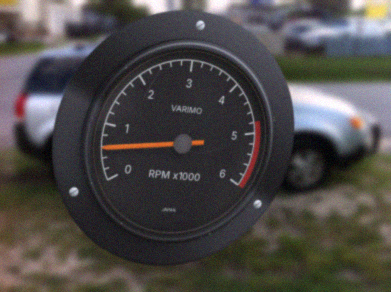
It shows 600; rpm
